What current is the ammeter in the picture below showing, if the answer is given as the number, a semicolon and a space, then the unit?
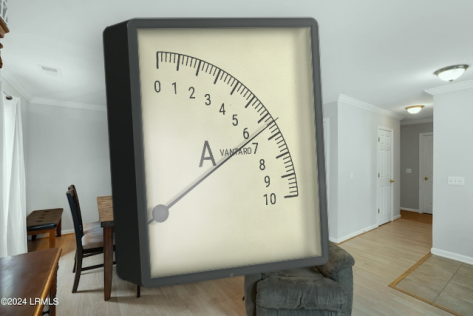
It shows 6.4; A
